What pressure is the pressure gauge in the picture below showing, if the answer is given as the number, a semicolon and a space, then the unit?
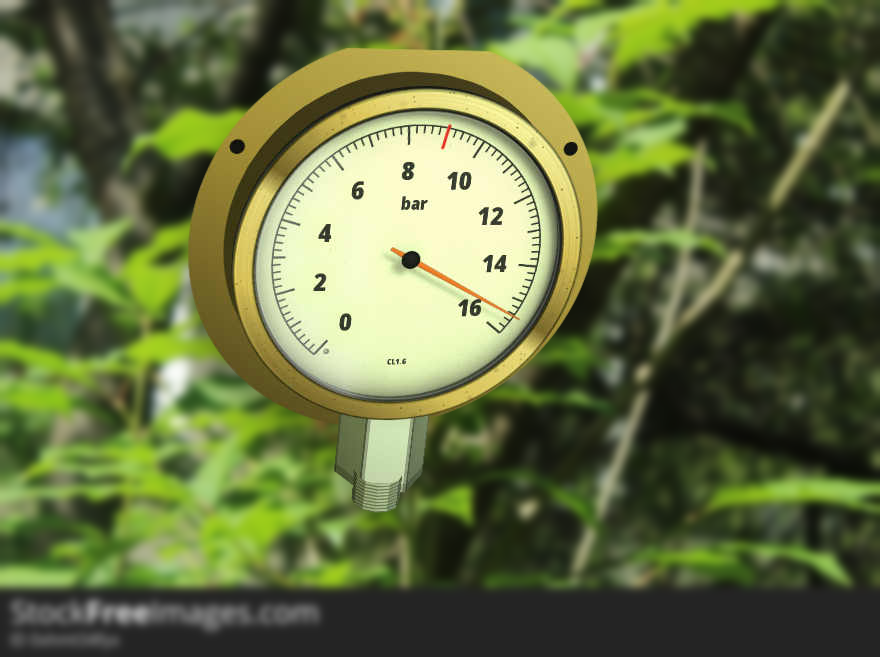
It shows 15.4; bar
